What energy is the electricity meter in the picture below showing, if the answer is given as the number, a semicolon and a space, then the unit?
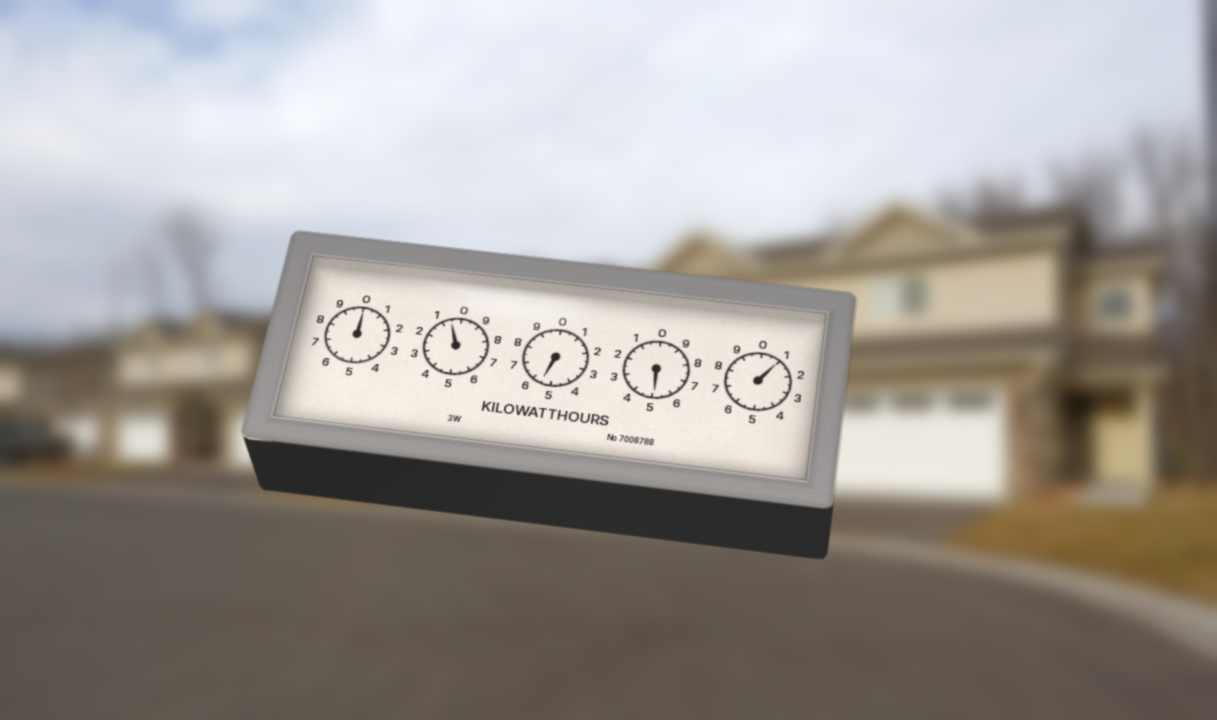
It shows 551; kWh
